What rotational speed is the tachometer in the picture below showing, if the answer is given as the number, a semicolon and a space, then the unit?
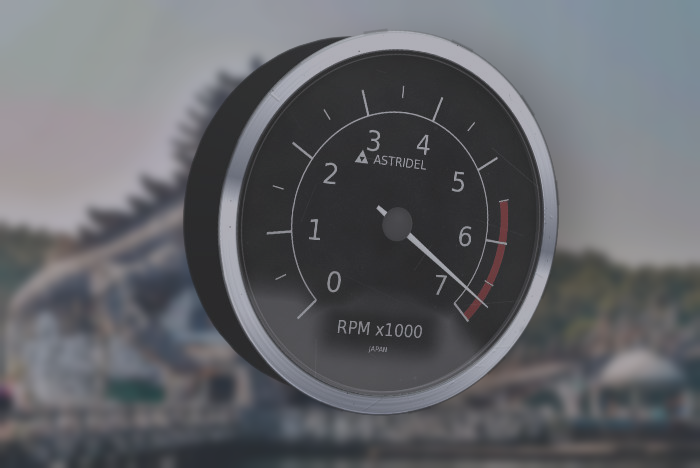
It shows 6750; rpm
